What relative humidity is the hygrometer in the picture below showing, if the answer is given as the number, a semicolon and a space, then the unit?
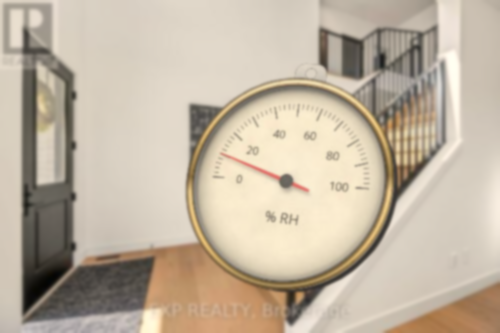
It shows 10; %
